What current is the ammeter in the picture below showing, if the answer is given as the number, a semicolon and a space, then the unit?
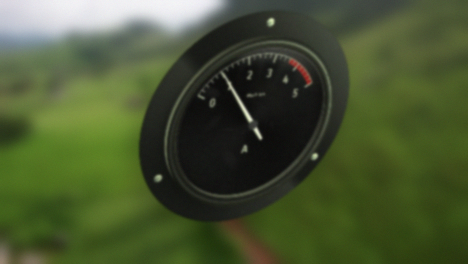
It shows 1; A
